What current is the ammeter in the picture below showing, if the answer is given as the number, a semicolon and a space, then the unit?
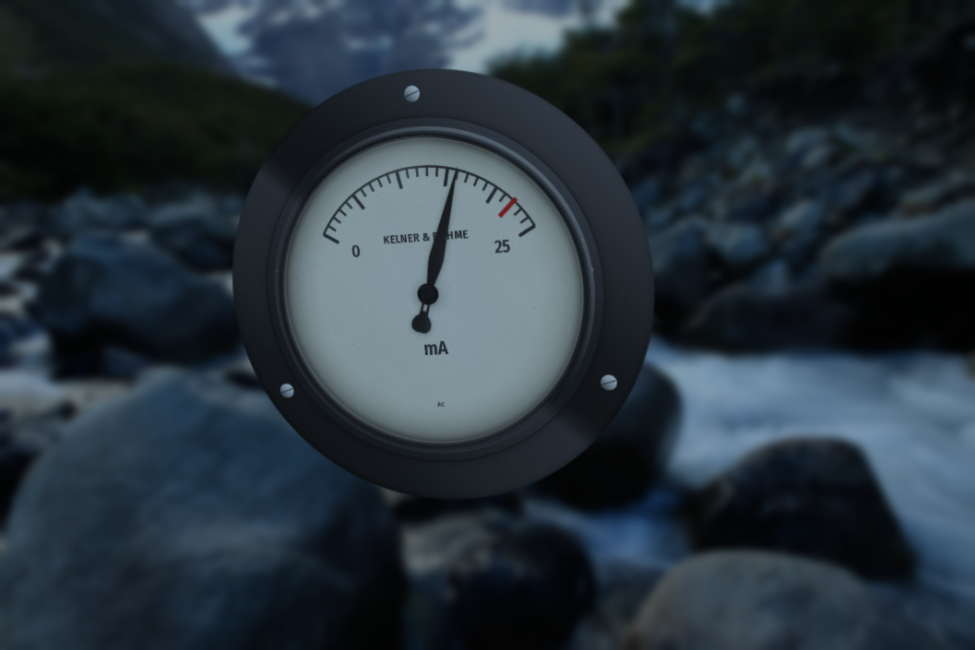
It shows 16; mA
